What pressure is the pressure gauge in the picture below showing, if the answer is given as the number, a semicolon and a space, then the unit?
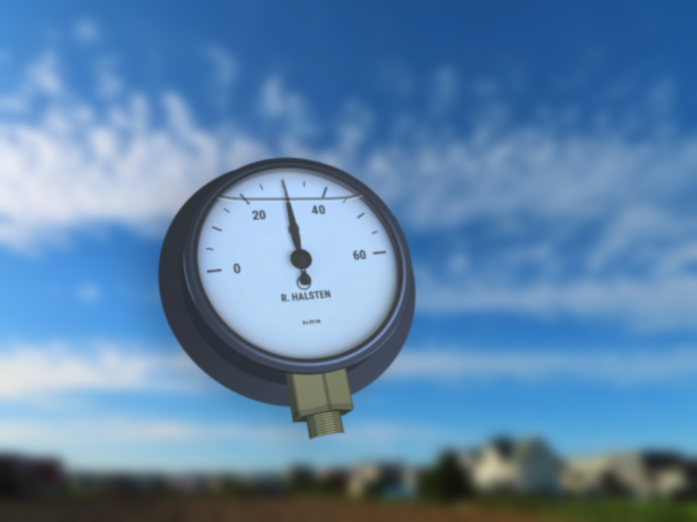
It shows 30; psi
